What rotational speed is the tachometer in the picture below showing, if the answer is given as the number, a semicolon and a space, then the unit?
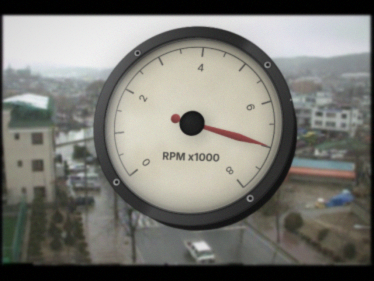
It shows 7000; rpm
